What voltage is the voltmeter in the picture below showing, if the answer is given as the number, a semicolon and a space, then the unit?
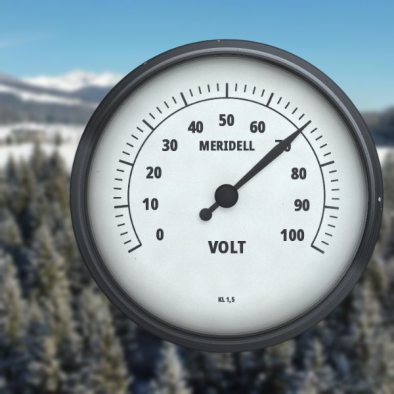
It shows 70; V
